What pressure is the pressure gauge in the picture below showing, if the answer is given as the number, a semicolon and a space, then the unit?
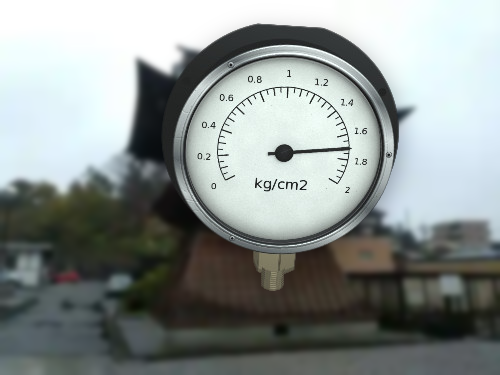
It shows 1.7; kg/cm²
